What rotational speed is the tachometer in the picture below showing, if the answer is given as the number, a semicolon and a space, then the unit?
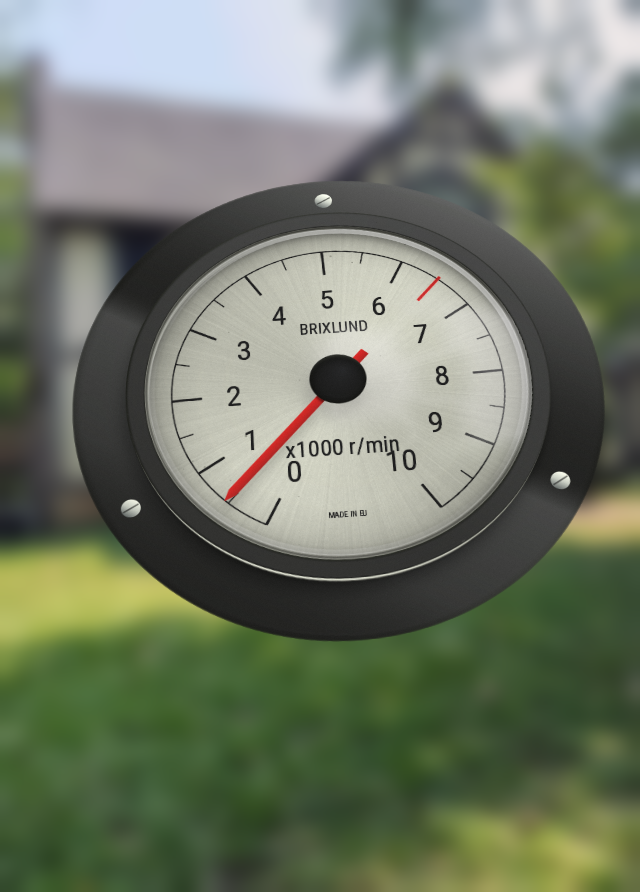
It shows 500; rpm
